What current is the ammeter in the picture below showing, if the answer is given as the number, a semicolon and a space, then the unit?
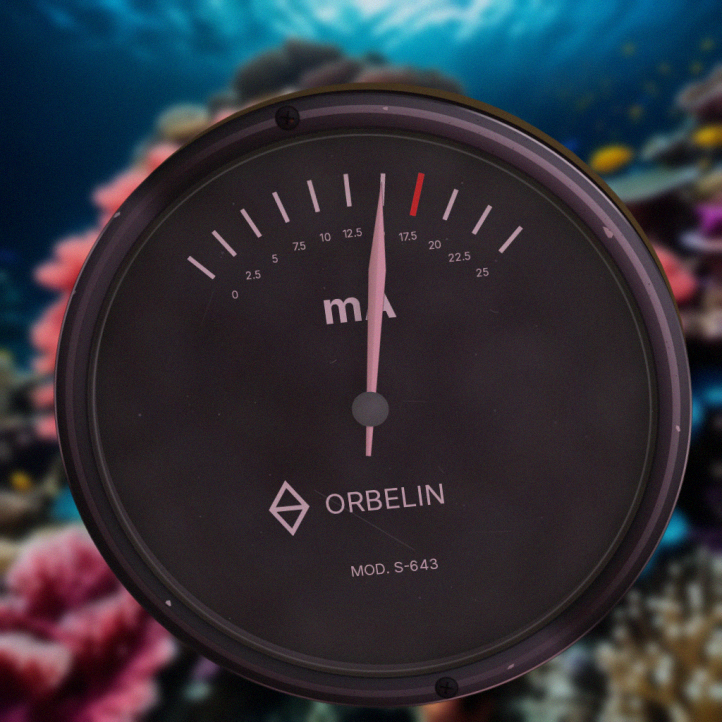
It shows 15; mA
